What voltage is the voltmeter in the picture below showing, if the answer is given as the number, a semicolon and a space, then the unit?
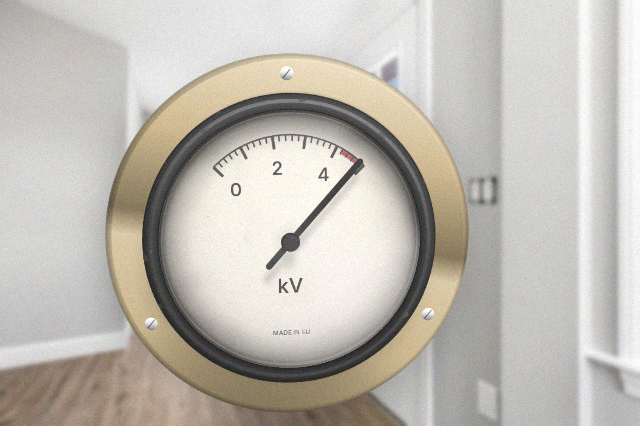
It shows 4.8; kV
